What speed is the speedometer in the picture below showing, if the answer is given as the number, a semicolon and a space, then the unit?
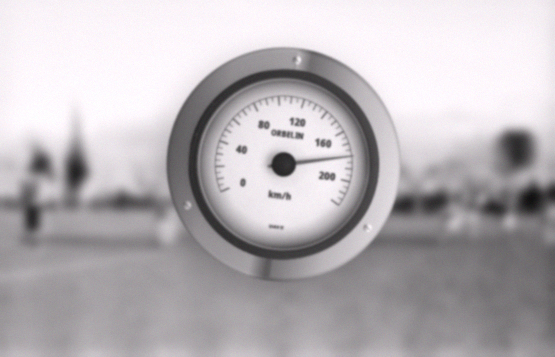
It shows 180; km/h
